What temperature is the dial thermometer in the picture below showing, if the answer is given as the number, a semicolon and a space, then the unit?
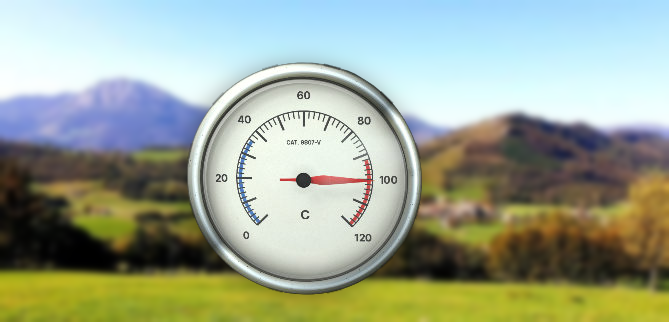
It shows 100; °C
